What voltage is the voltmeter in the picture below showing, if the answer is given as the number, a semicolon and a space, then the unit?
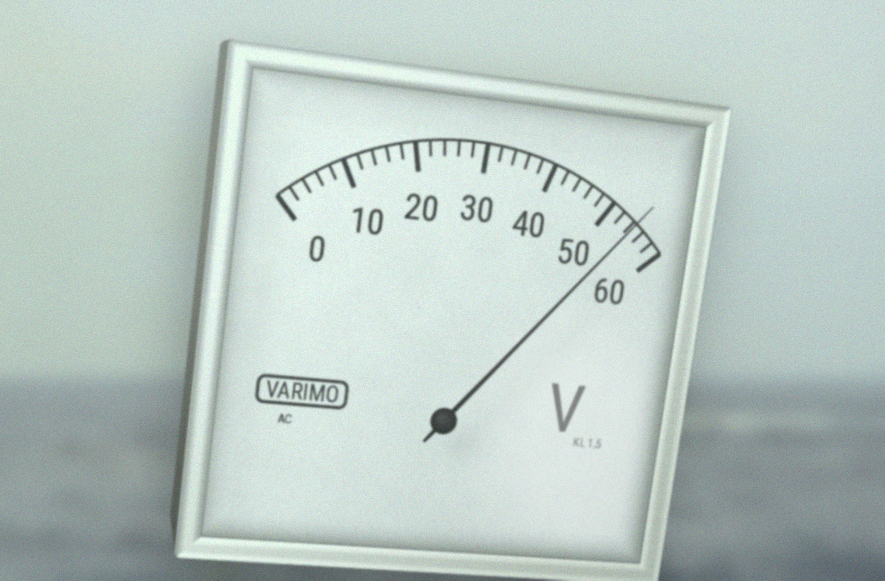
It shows 54; V
